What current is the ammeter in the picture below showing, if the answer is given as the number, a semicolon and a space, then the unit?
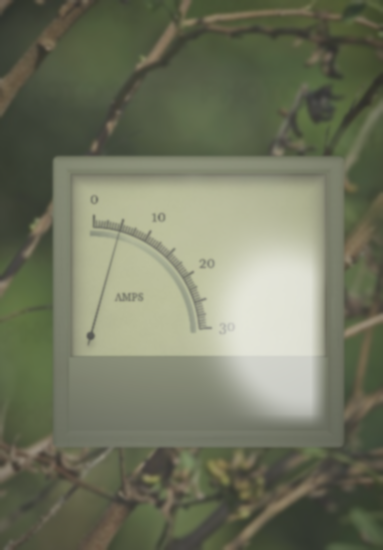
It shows 5; A
